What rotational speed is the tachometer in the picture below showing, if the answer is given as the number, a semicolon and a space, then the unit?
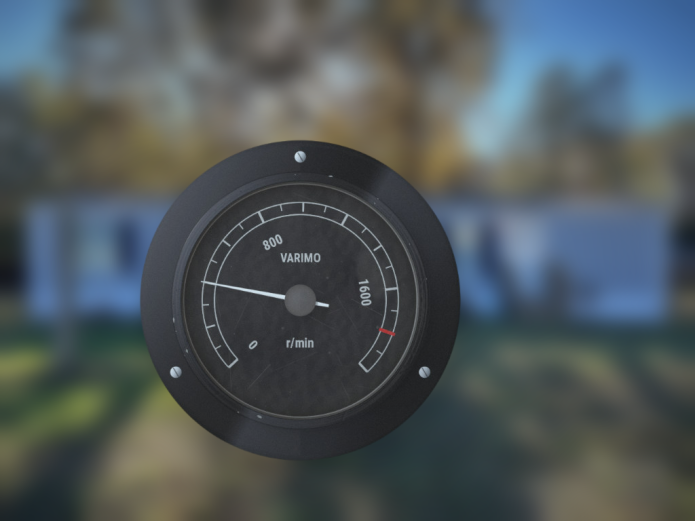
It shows 400; rpm
